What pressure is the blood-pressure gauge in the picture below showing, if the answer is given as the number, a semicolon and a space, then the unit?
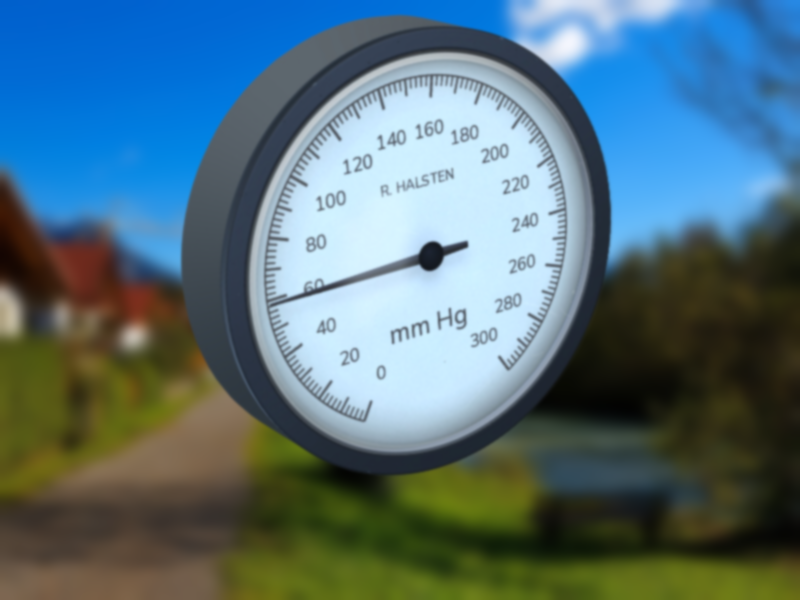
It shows 60; mmHg
